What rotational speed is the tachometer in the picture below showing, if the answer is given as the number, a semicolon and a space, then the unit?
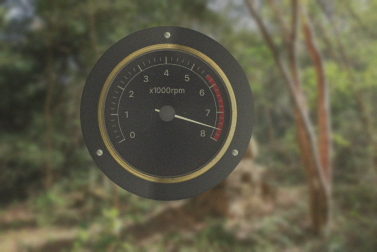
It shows 7600; rpm
